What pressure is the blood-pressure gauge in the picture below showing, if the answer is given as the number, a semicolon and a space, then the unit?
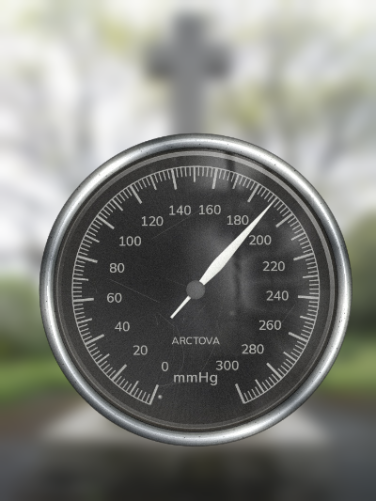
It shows 190; mmHg
